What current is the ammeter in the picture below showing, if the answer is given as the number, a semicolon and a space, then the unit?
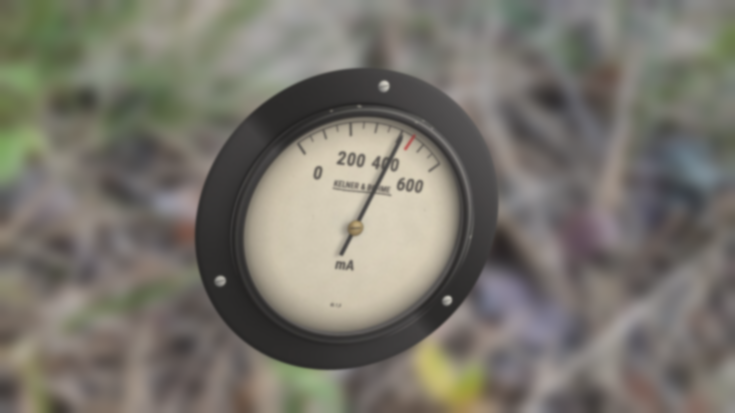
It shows 400; mA
